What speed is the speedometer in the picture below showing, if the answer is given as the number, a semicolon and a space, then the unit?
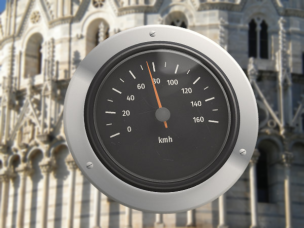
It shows 75; km/h
